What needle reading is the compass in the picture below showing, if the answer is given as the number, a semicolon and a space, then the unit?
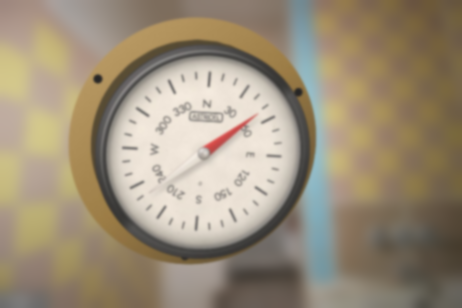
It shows 50; °
